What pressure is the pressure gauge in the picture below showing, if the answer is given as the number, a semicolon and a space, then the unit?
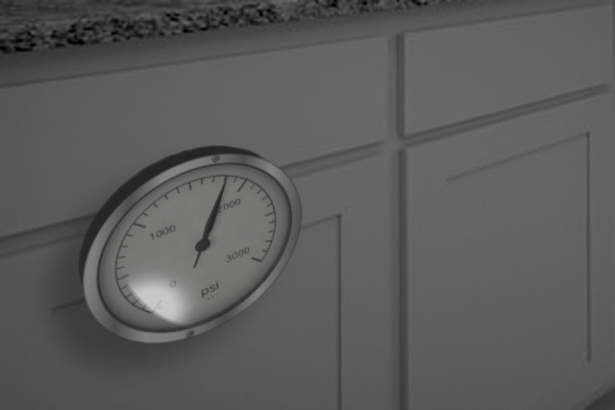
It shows 1800; psi
